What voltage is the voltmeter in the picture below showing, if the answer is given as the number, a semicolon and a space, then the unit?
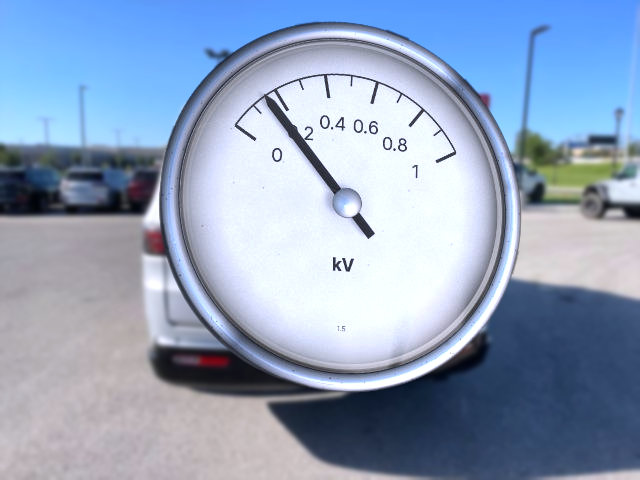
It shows 0.15; kV
